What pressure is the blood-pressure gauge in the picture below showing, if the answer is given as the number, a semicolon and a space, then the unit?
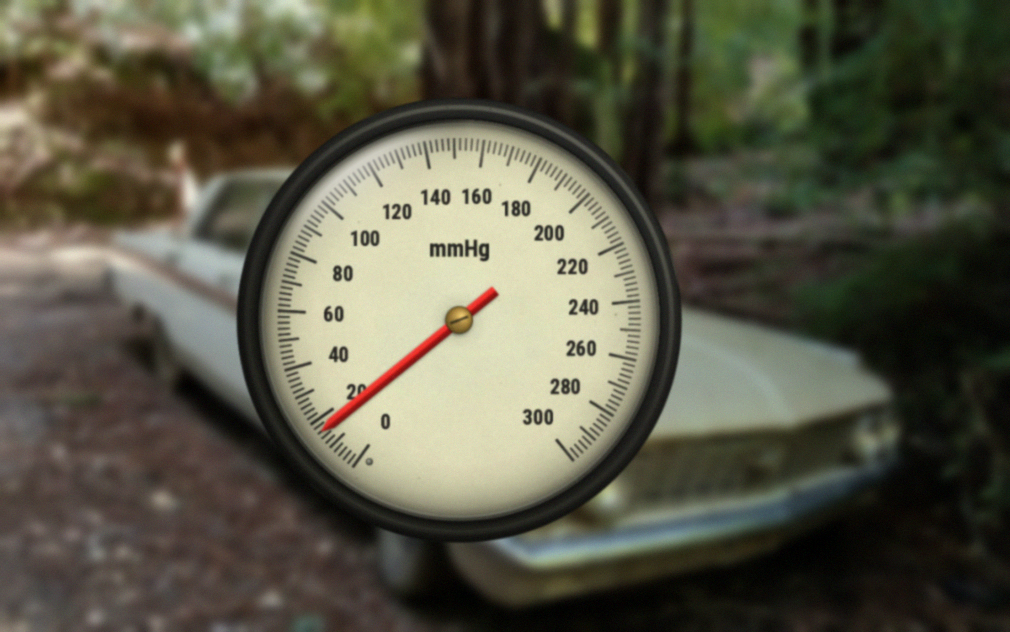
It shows 16; mmHg
